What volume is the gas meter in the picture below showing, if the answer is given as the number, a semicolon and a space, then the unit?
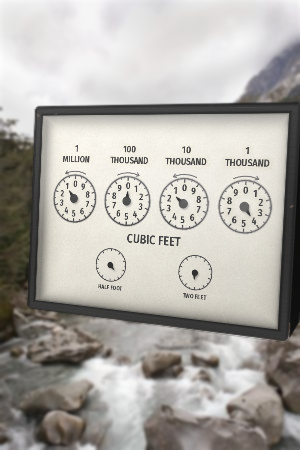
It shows 101400; ft³
